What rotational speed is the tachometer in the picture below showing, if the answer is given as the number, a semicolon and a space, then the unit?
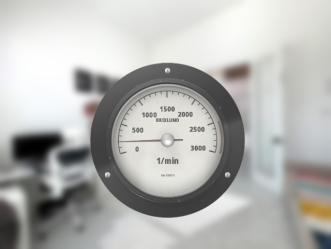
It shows 200; rpm
